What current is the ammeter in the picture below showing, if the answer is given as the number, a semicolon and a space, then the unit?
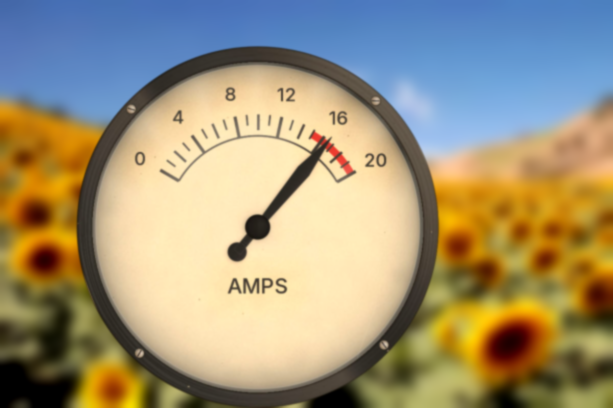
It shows 16.5; A
